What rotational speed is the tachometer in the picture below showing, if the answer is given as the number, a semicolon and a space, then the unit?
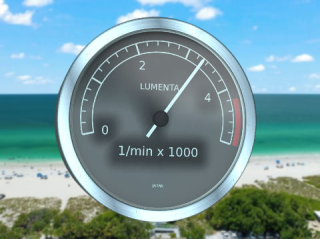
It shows 3300; rpm
